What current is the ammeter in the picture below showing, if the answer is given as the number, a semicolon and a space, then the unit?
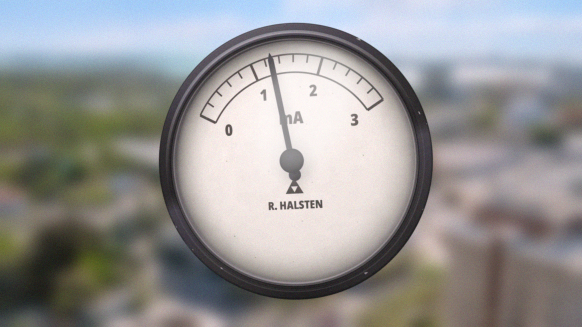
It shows 1.3; mA
